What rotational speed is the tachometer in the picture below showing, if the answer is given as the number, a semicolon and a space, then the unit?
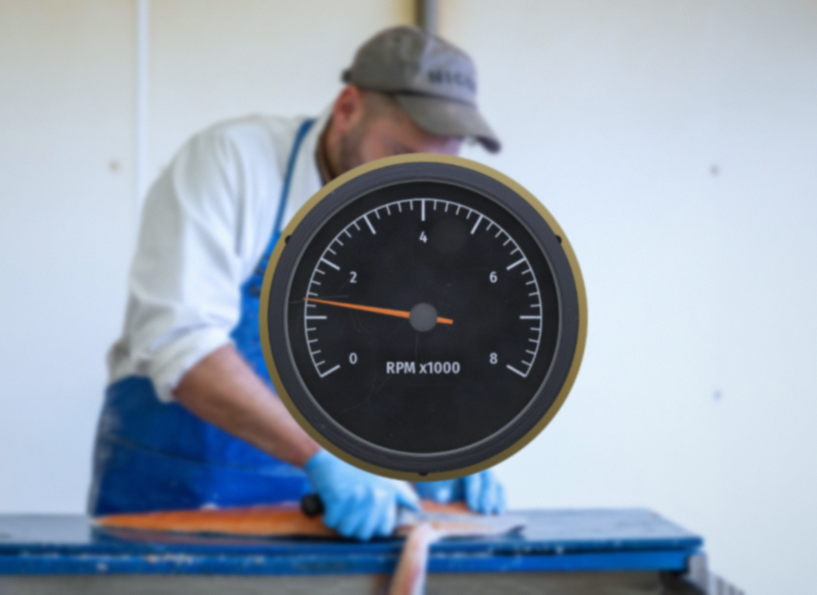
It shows 1300; rpm
